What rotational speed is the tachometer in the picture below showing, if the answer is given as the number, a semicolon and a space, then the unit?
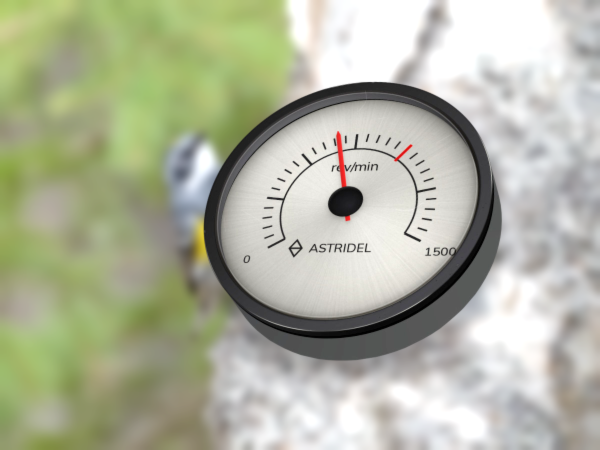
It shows 675; rpm
